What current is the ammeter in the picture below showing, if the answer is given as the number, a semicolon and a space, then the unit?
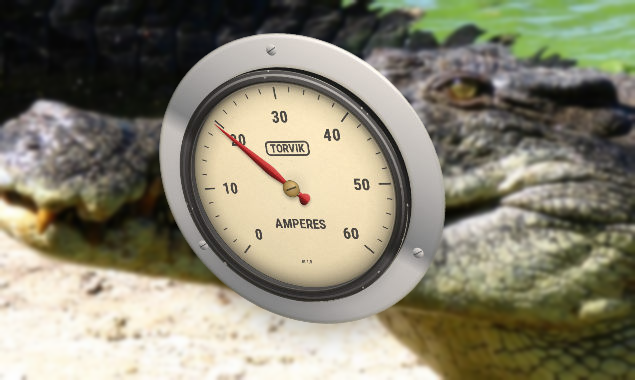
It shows 20; A
